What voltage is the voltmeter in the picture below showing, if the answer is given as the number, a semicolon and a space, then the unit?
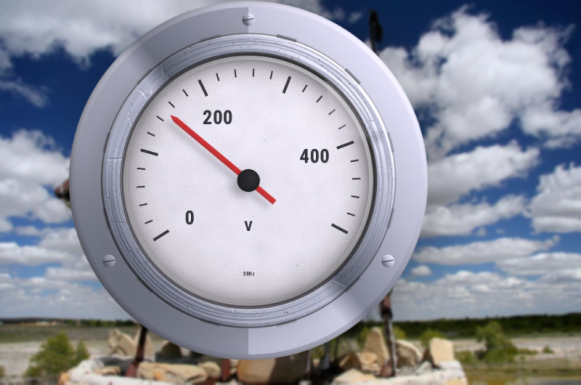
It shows 150; V
